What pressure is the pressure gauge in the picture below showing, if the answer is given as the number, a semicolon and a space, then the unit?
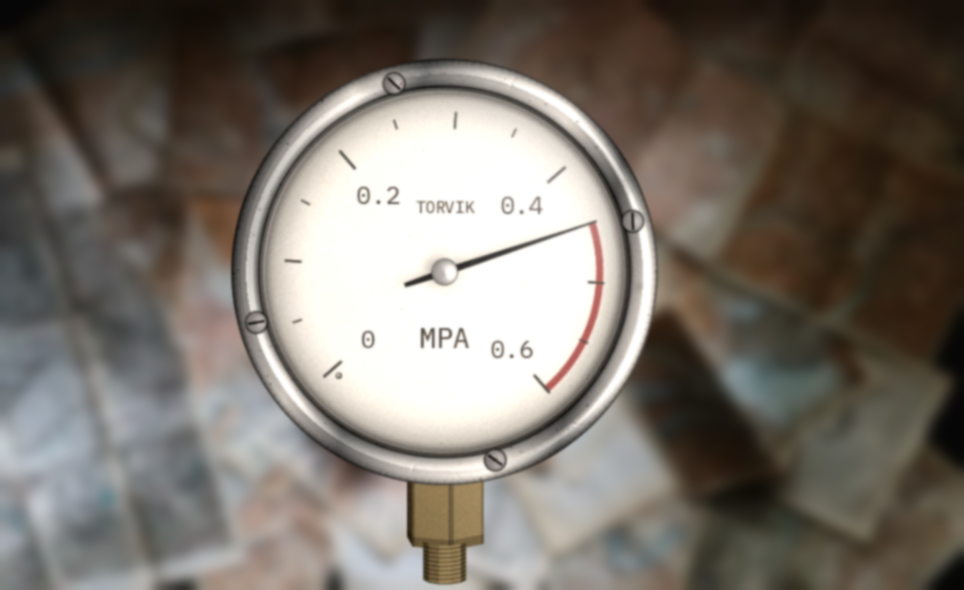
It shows 0.45; MPa
